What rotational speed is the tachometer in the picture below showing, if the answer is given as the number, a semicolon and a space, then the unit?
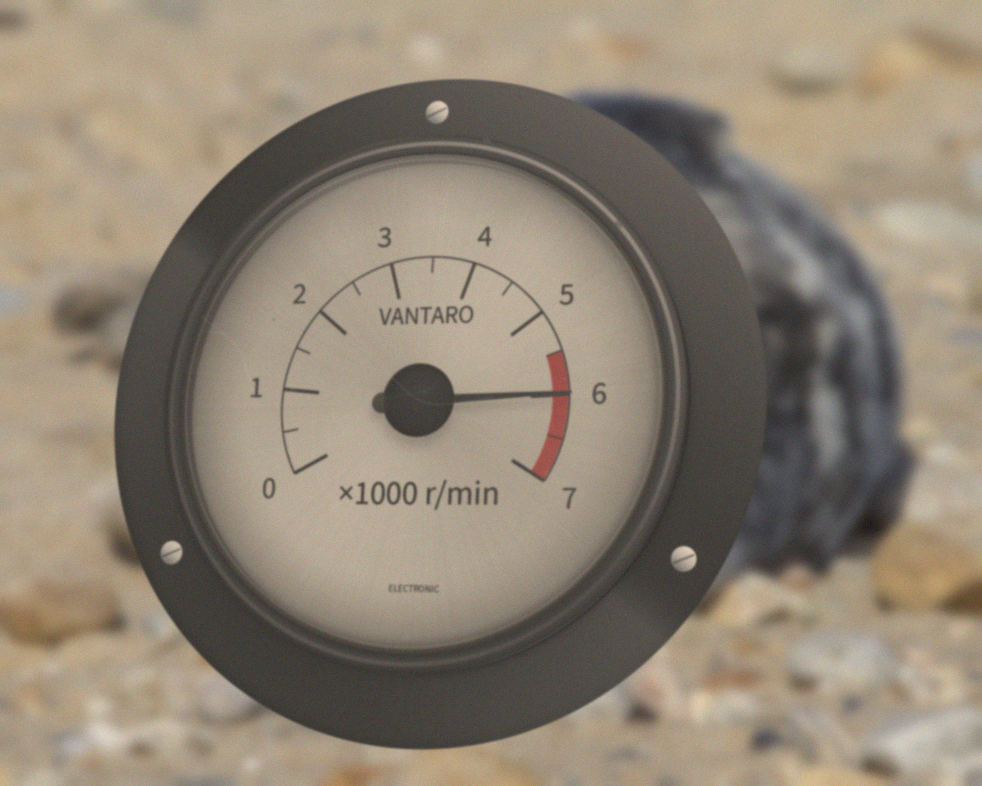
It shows 6000; rpm
